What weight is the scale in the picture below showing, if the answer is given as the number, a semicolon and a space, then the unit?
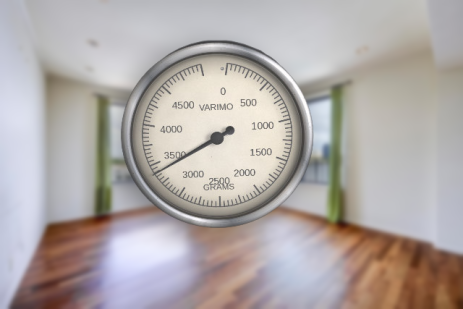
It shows 3400; g
